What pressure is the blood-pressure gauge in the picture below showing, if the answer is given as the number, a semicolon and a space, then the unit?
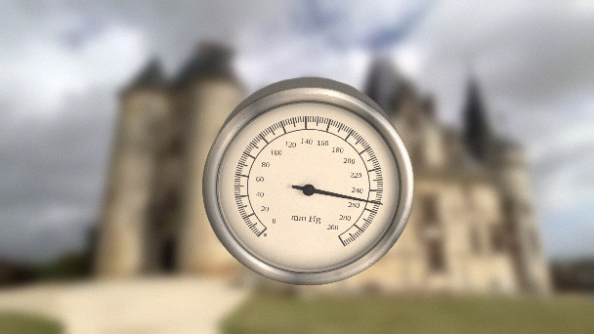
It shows 250; mmHg
